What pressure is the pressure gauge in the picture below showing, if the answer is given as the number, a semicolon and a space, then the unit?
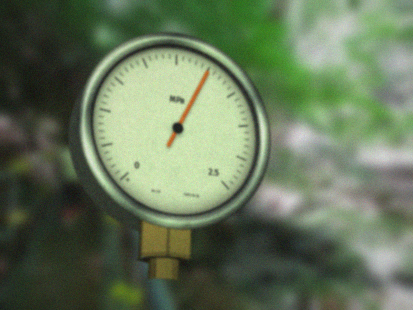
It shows 1.5; MPa
